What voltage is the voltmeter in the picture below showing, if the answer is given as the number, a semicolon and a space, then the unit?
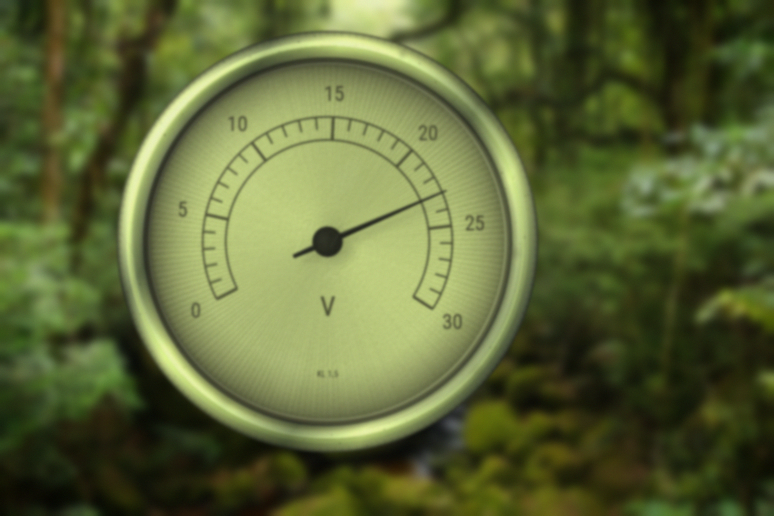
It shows 23; V
